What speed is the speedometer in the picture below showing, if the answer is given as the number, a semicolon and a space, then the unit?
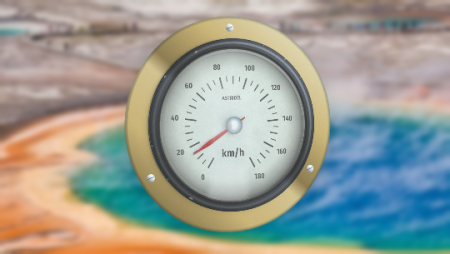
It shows 15; km/h
